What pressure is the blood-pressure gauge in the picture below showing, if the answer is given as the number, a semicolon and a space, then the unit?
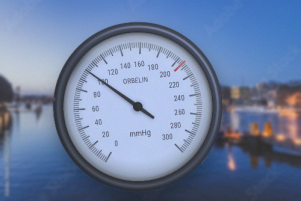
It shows 100; mmHg
